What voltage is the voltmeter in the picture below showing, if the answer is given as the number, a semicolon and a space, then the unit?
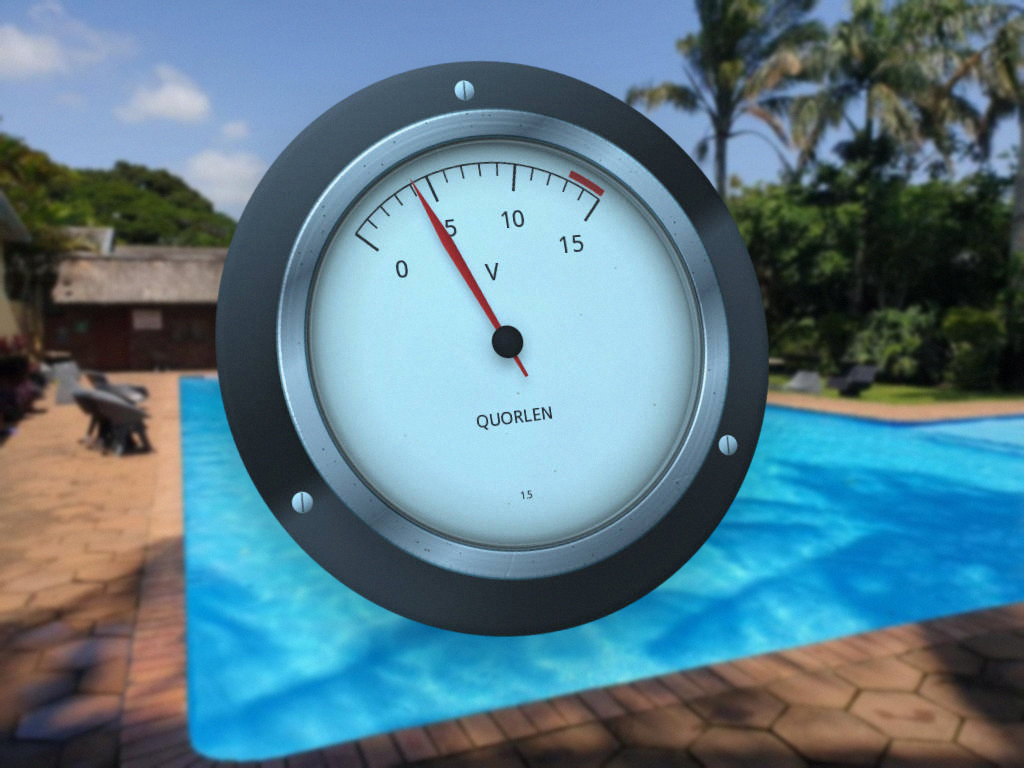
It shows 4; V
